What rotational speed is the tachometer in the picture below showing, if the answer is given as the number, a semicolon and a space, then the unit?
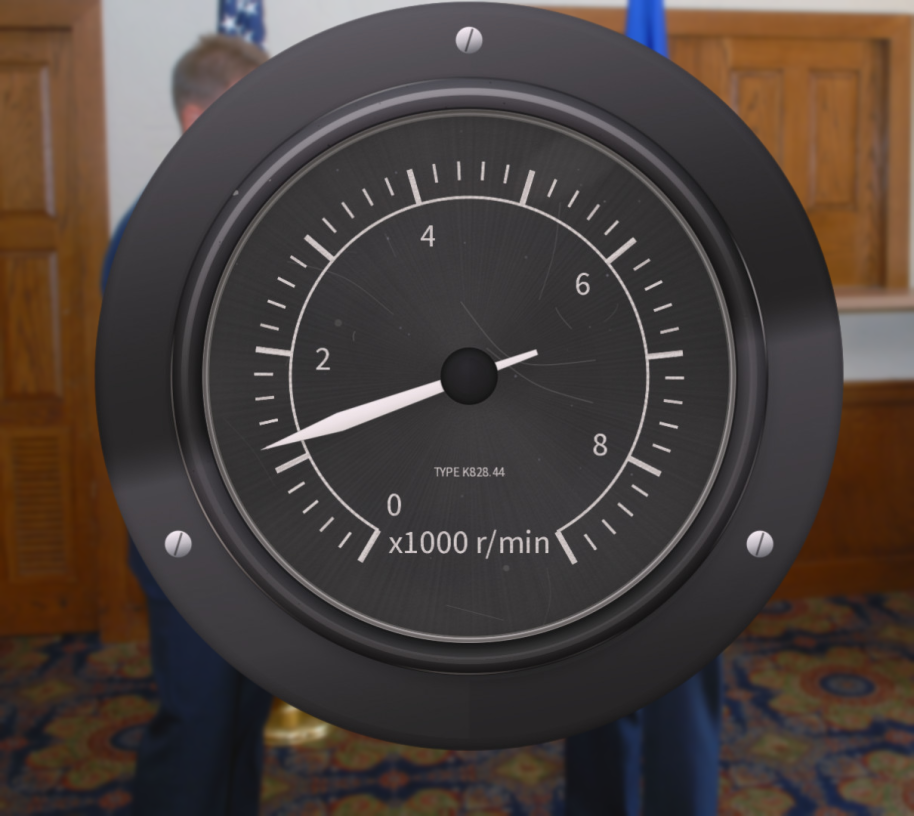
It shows 1200; rpm
